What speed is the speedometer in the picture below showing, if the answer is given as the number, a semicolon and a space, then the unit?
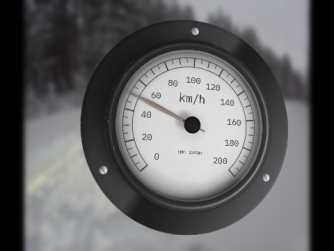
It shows 50; km/h
